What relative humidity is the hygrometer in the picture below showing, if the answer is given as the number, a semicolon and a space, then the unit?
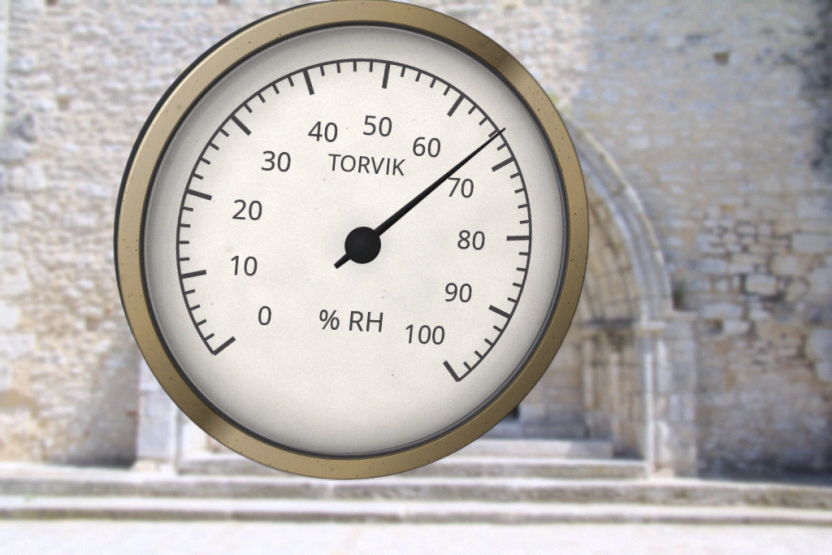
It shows 66; %
